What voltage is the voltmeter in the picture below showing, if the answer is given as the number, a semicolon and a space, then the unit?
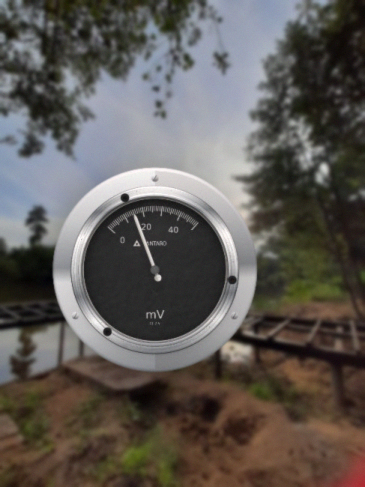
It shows 15; mV
